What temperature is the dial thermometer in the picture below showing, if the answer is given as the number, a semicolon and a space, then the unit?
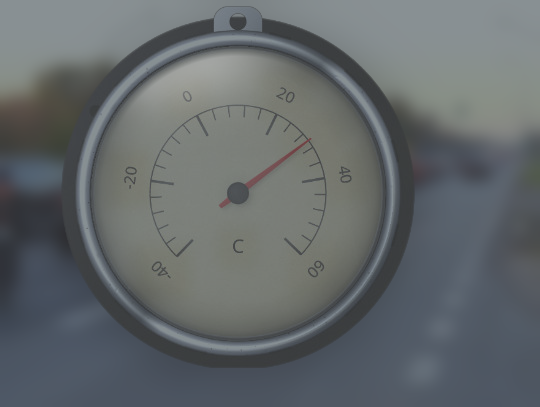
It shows 30; °C
